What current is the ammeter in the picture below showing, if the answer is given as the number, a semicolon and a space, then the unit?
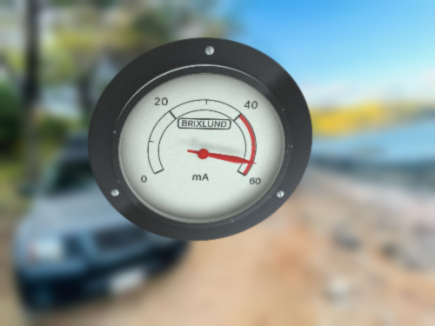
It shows 55; mA
